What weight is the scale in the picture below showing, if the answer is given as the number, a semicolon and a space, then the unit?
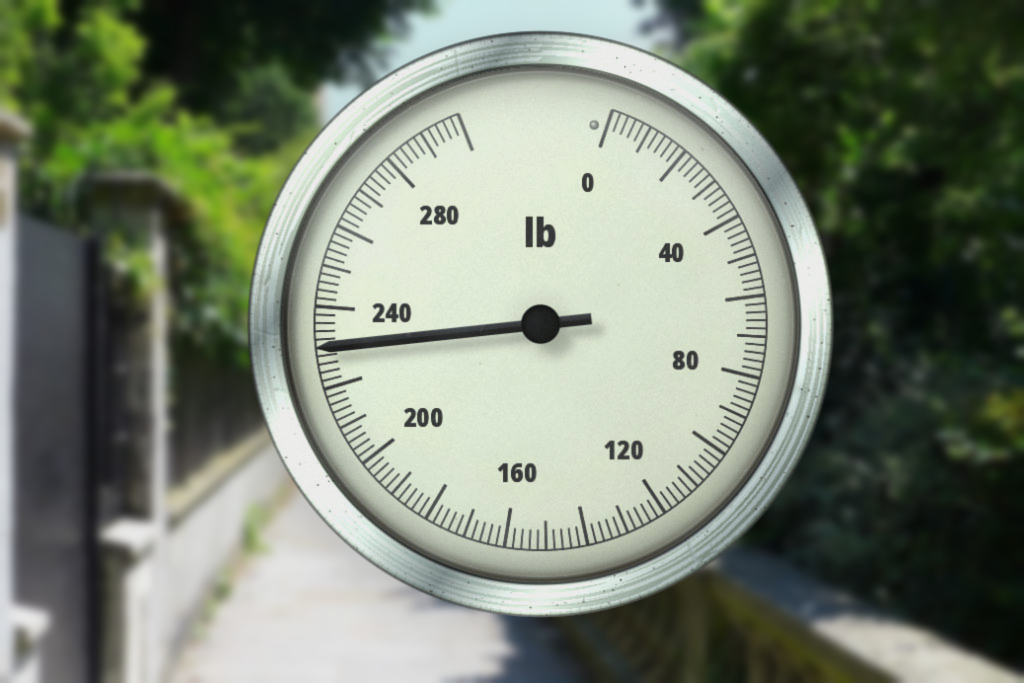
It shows 230; lb
